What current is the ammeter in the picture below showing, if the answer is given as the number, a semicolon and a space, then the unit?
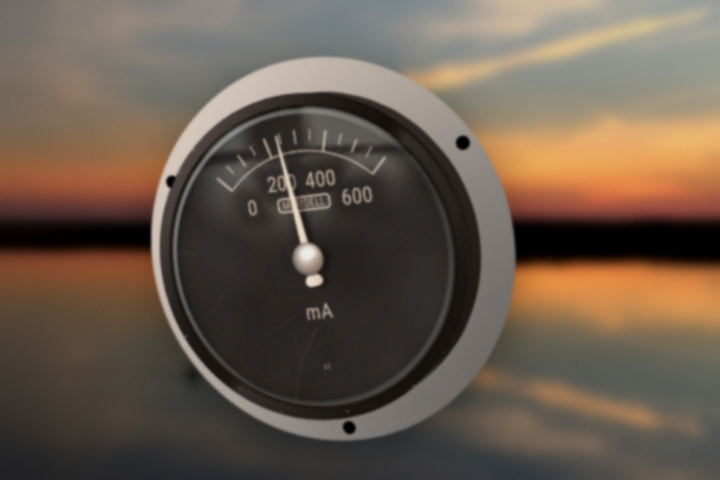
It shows 250; mA
